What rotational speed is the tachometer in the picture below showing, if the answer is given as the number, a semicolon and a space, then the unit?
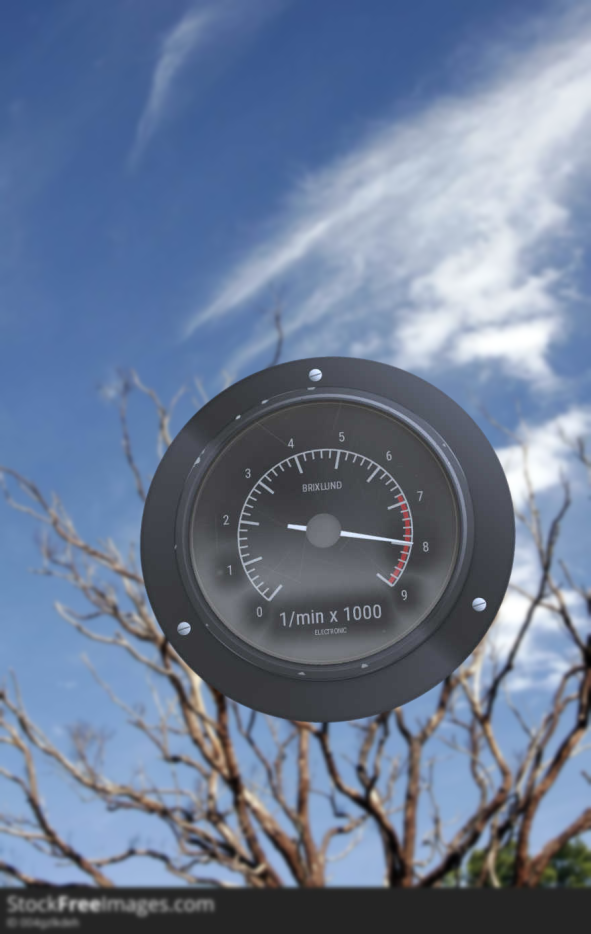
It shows 8000; rpm
